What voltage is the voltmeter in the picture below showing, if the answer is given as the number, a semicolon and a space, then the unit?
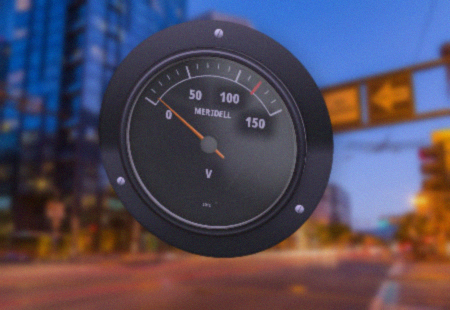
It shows 10; V
